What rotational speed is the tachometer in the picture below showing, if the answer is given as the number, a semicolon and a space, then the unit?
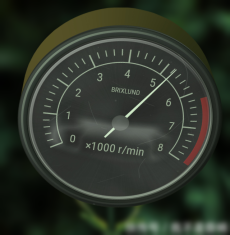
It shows 5200; rpm
